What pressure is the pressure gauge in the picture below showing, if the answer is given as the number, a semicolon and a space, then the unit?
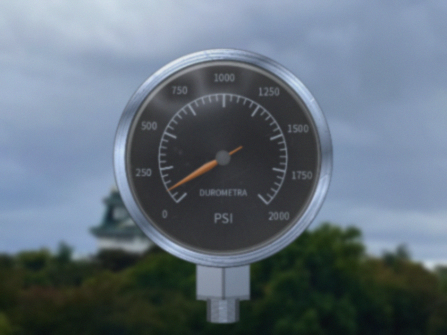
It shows 100; psi
